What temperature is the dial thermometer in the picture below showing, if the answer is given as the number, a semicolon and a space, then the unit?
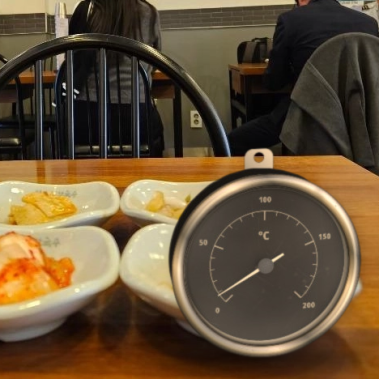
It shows 10; °C
